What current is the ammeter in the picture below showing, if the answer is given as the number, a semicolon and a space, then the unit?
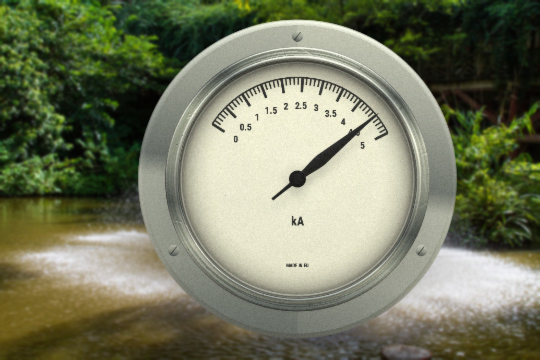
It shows 4.5; kA
